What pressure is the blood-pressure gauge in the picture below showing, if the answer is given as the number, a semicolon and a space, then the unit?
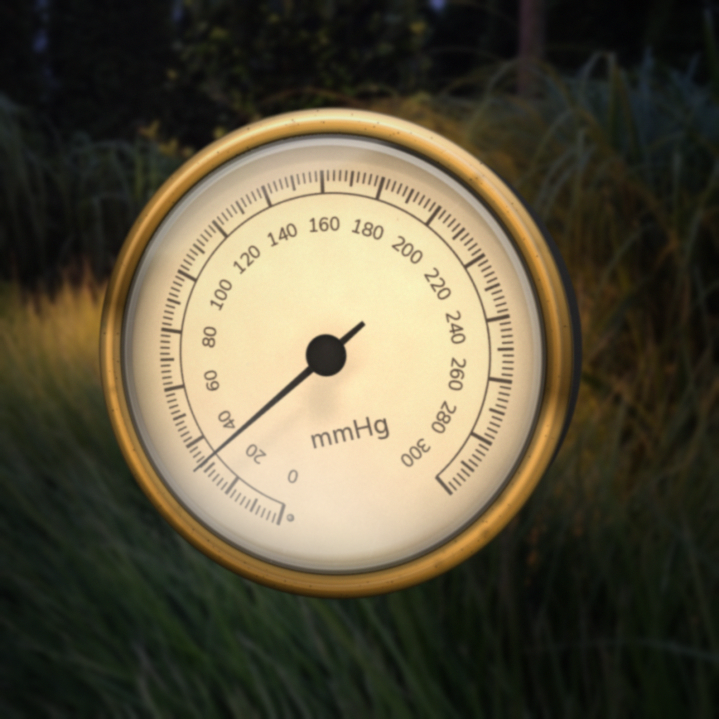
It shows 32; mmHg
